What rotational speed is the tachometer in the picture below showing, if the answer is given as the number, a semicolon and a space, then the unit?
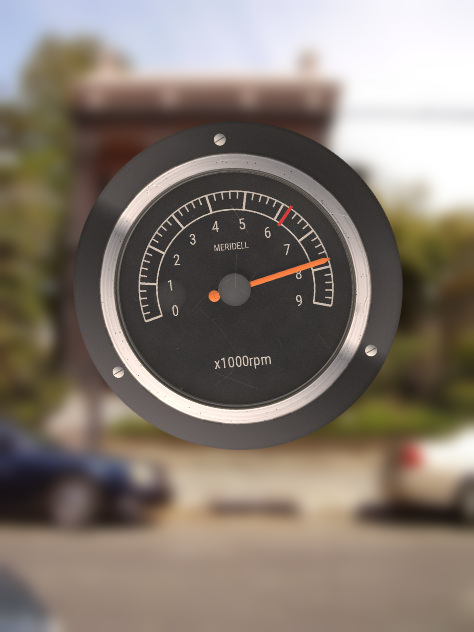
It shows 7800; rpm
